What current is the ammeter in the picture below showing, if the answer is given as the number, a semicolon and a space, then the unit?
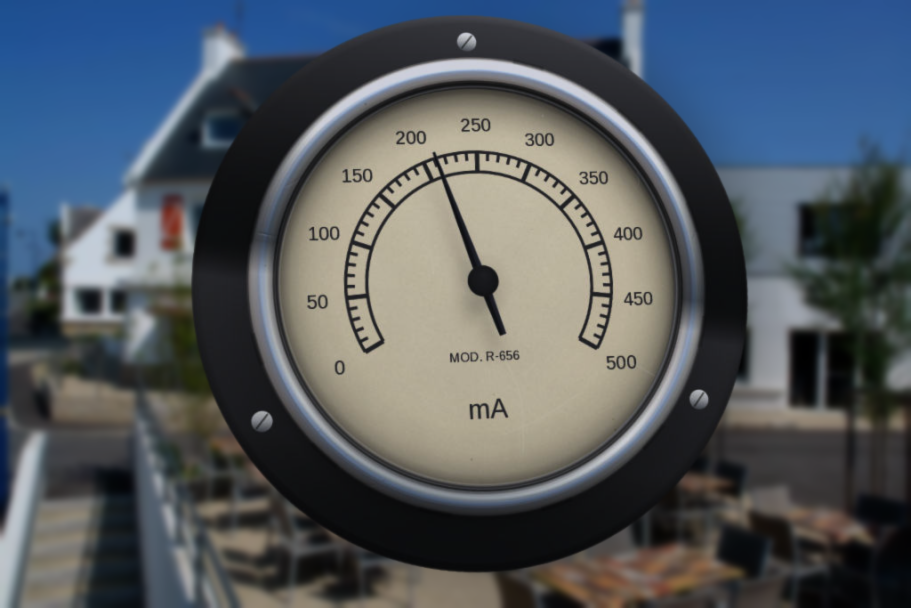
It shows 210; mA
